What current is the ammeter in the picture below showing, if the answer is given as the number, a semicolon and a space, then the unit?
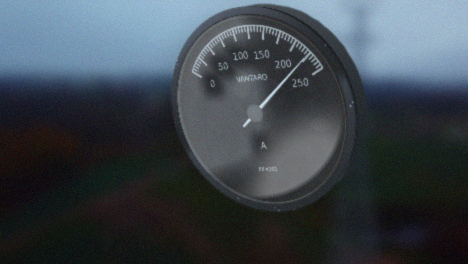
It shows 225; A
